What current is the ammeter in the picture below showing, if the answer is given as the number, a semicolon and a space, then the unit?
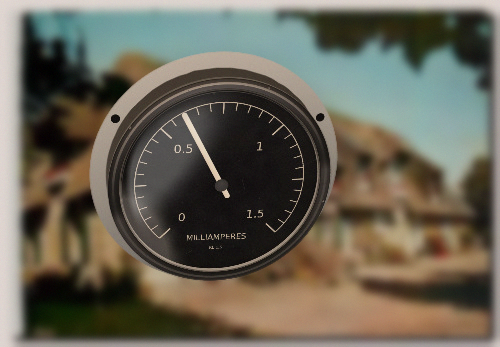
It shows 0.6; mA
